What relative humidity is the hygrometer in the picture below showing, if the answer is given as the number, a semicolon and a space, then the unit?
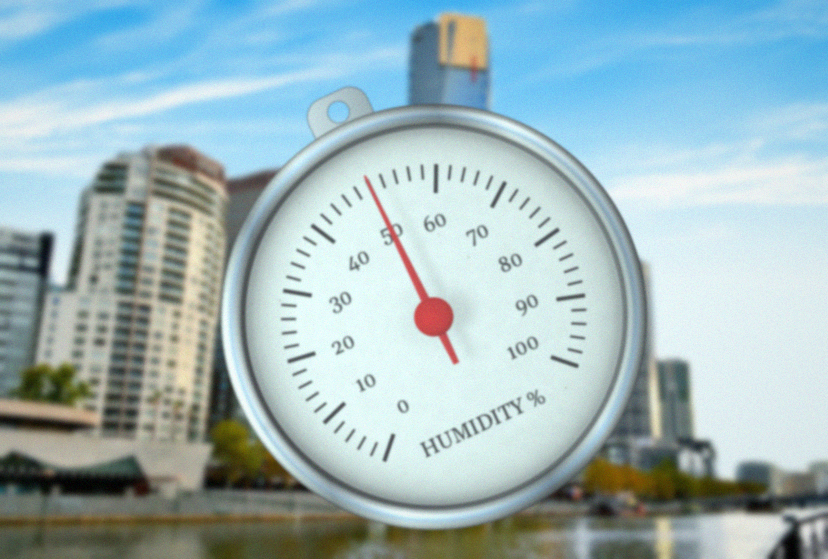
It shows 50; %
